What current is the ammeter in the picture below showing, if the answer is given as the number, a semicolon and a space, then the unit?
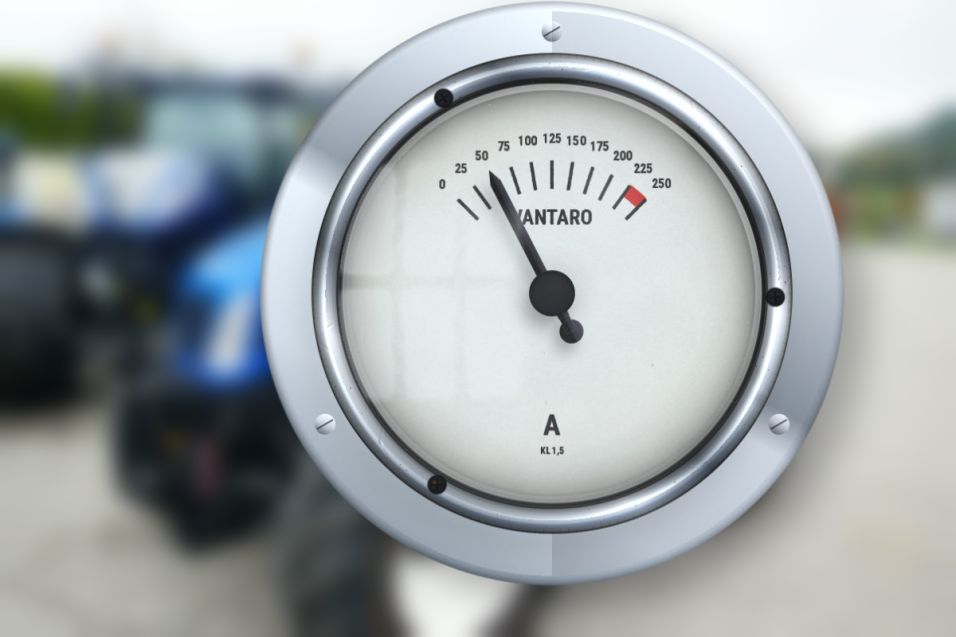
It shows 50; A
